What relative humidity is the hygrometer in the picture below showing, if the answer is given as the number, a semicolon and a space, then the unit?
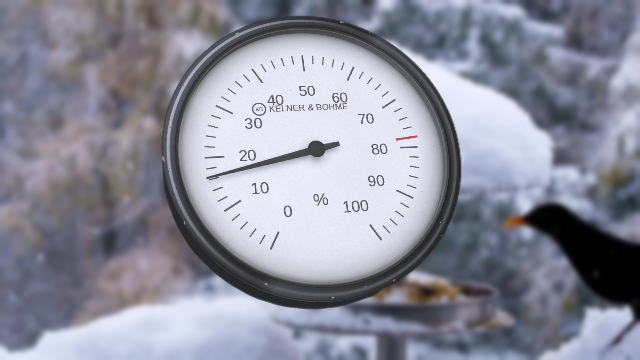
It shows 16; %
